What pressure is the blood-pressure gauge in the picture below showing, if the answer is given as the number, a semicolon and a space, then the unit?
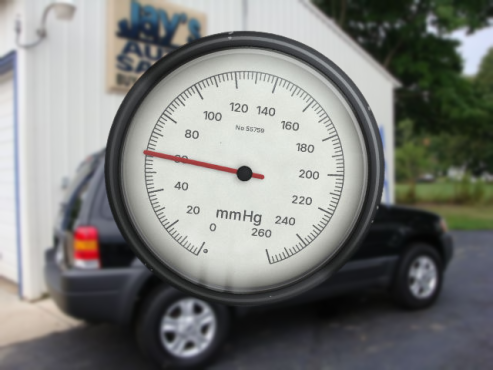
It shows 60; mmHg
